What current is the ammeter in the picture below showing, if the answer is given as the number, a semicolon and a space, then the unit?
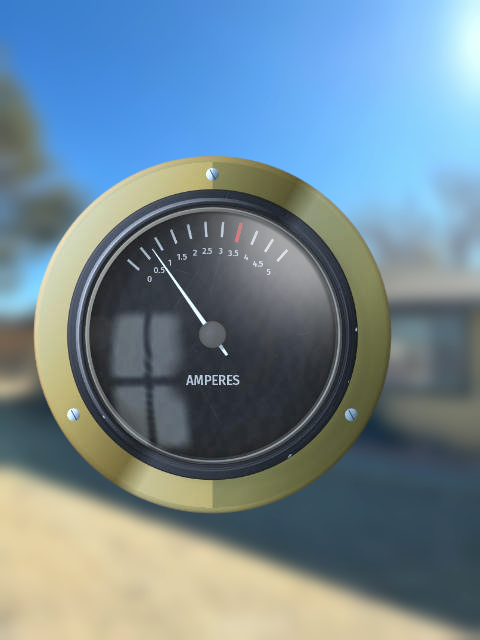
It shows 0.75; A
